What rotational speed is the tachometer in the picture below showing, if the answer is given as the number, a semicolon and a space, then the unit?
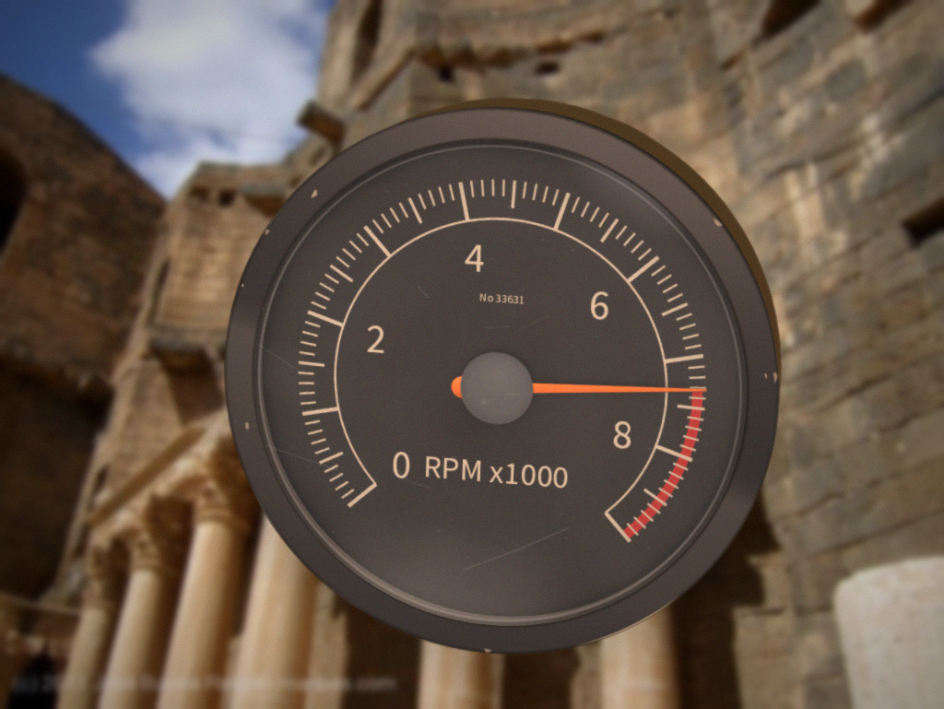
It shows 7300; rpm
